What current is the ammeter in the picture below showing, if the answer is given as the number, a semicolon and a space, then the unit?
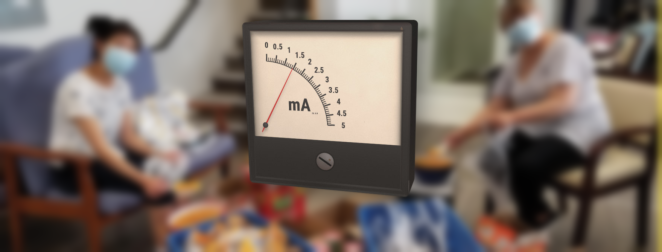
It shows 1.5; mA
